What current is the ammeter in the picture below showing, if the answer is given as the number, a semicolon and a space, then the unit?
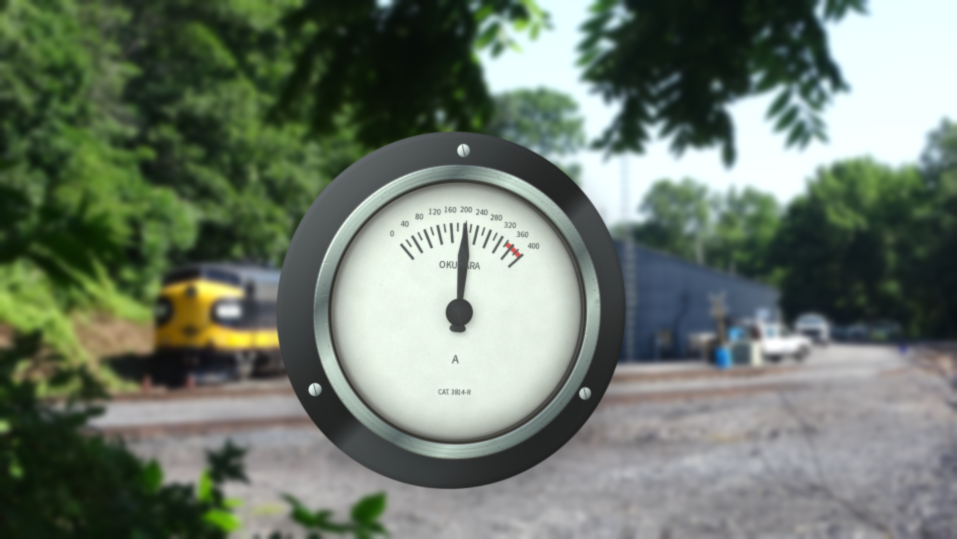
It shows 200; A
